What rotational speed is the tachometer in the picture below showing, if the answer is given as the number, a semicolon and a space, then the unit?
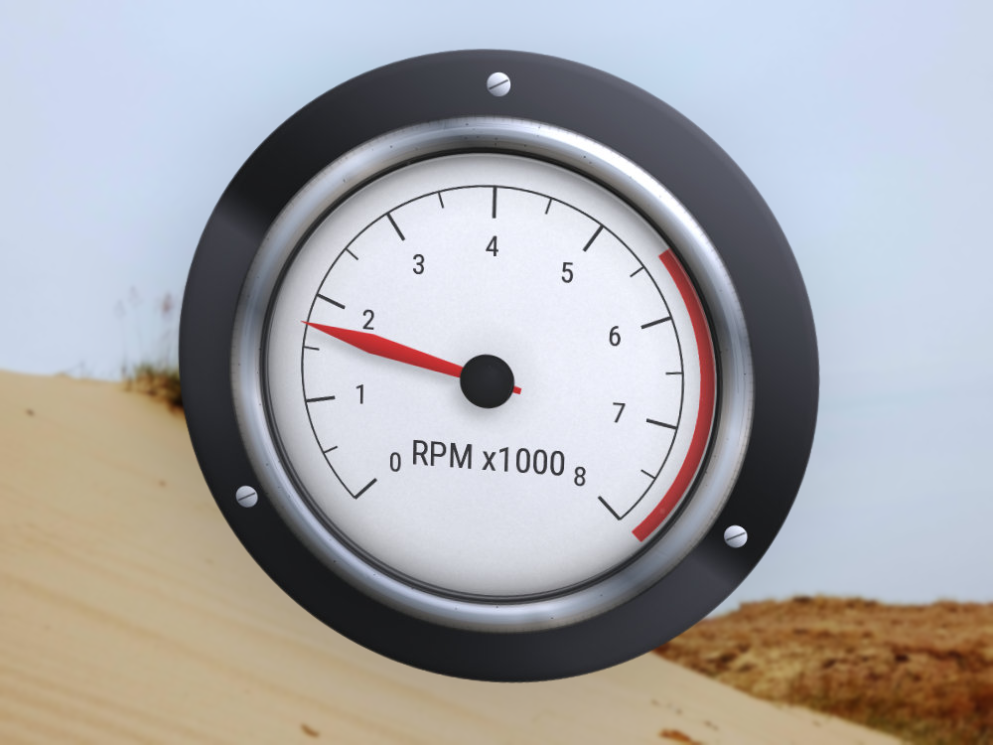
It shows 1750; rpm
